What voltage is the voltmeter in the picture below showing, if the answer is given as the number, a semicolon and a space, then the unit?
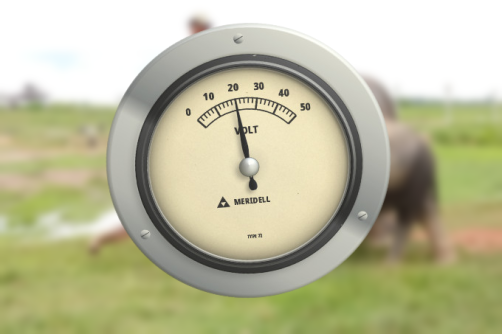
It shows 20; V
